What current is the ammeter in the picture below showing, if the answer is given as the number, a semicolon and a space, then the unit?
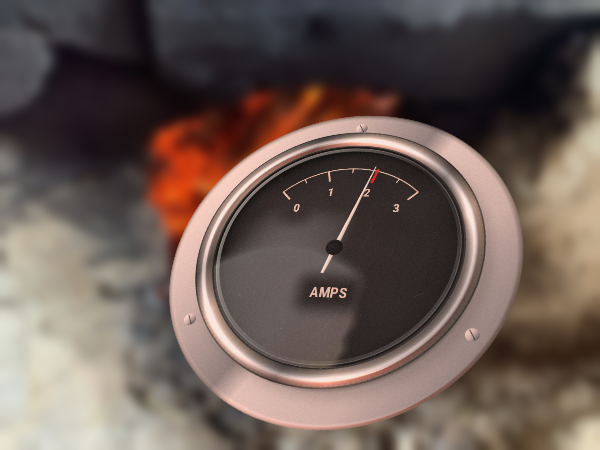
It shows 2; A
